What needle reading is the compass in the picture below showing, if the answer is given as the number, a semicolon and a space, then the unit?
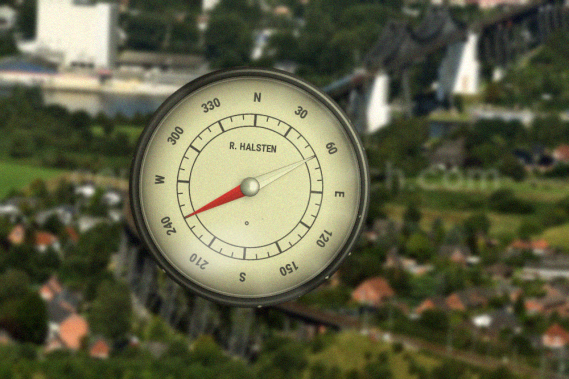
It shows 240; °
